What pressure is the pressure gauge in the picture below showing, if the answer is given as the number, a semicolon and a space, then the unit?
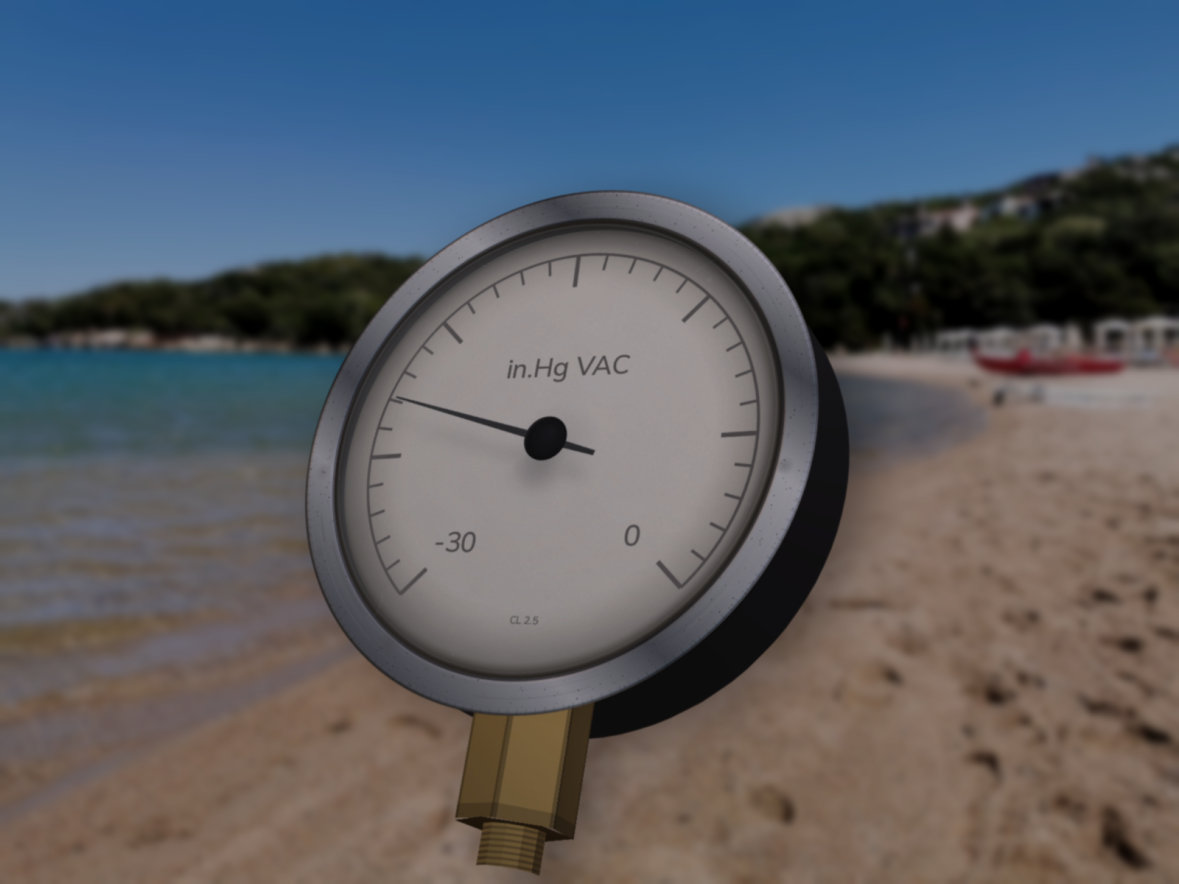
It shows -23; inHg
